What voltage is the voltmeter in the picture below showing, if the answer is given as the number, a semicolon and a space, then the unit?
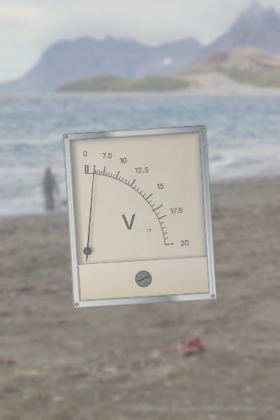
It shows 5; V
